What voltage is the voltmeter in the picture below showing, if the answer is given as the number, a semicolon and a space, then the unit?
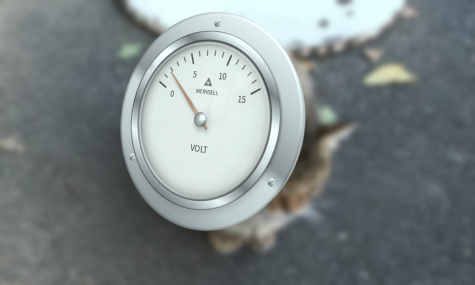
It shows 2; V
